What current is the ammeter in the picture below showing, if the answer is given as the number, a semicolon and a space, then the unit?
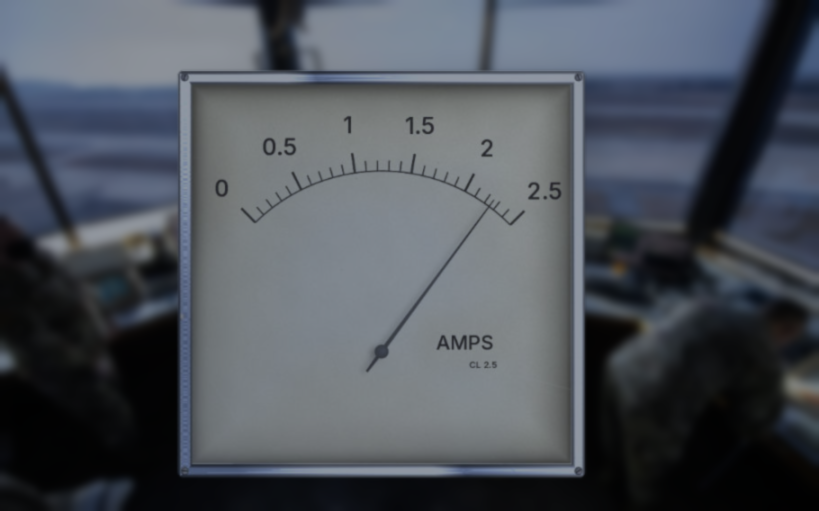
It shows 2.25; A
